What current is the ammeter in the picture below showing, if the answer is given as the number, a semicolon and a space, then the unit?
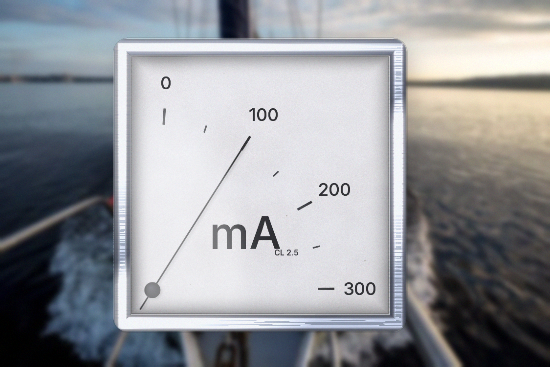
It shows 100; mA
